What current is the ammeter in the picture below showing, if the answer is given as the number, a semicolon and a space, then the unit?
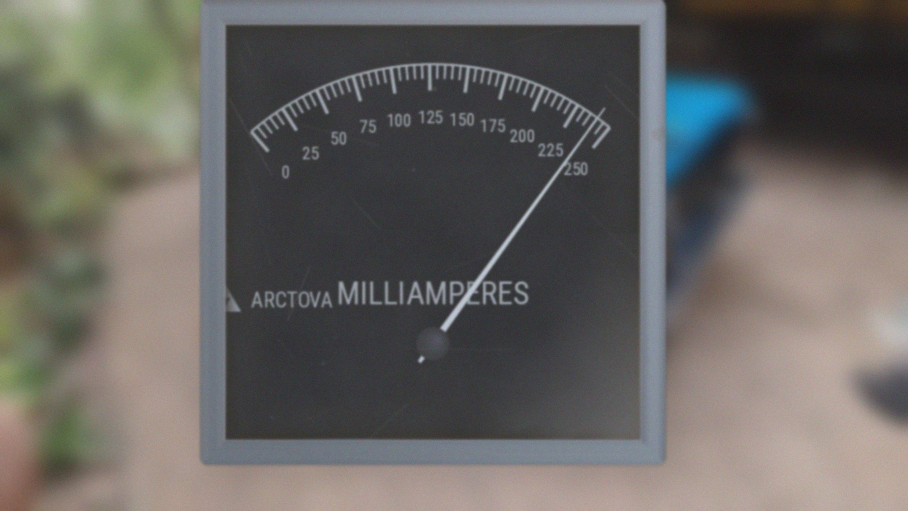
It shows 240; mA
